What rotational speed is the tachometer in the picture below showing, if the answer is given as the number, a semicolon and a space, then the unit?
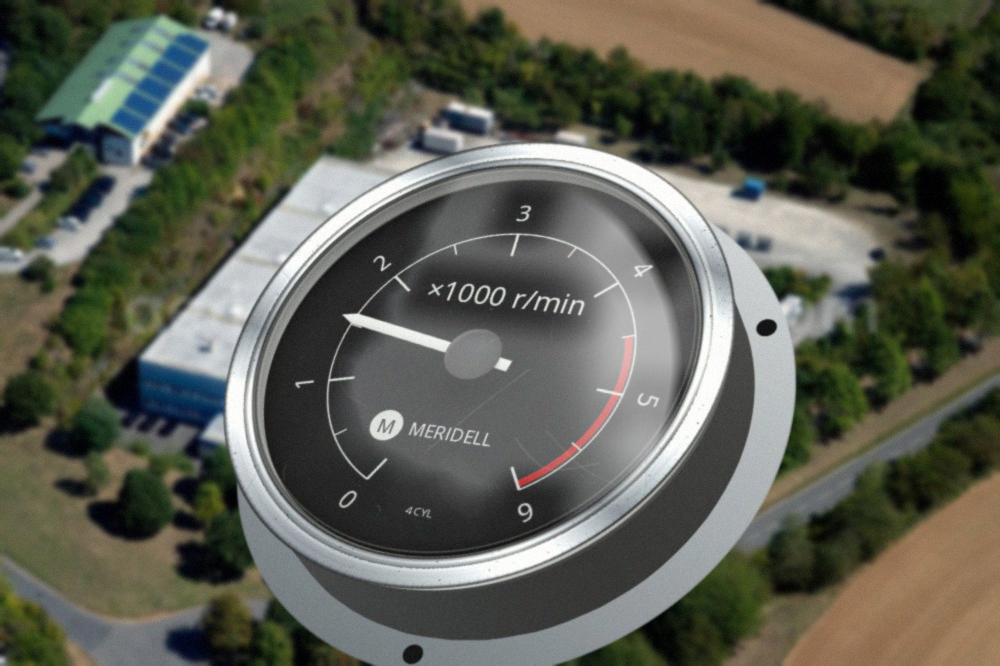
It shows 1500; rpm
